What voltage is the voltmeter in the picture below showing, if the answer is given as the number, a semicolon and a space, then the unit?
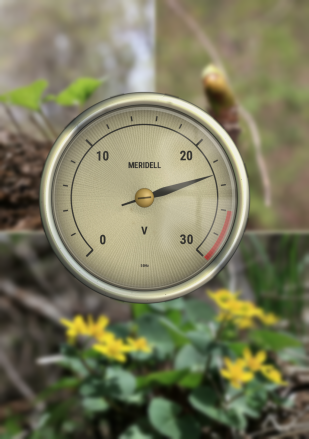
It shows 23; V
